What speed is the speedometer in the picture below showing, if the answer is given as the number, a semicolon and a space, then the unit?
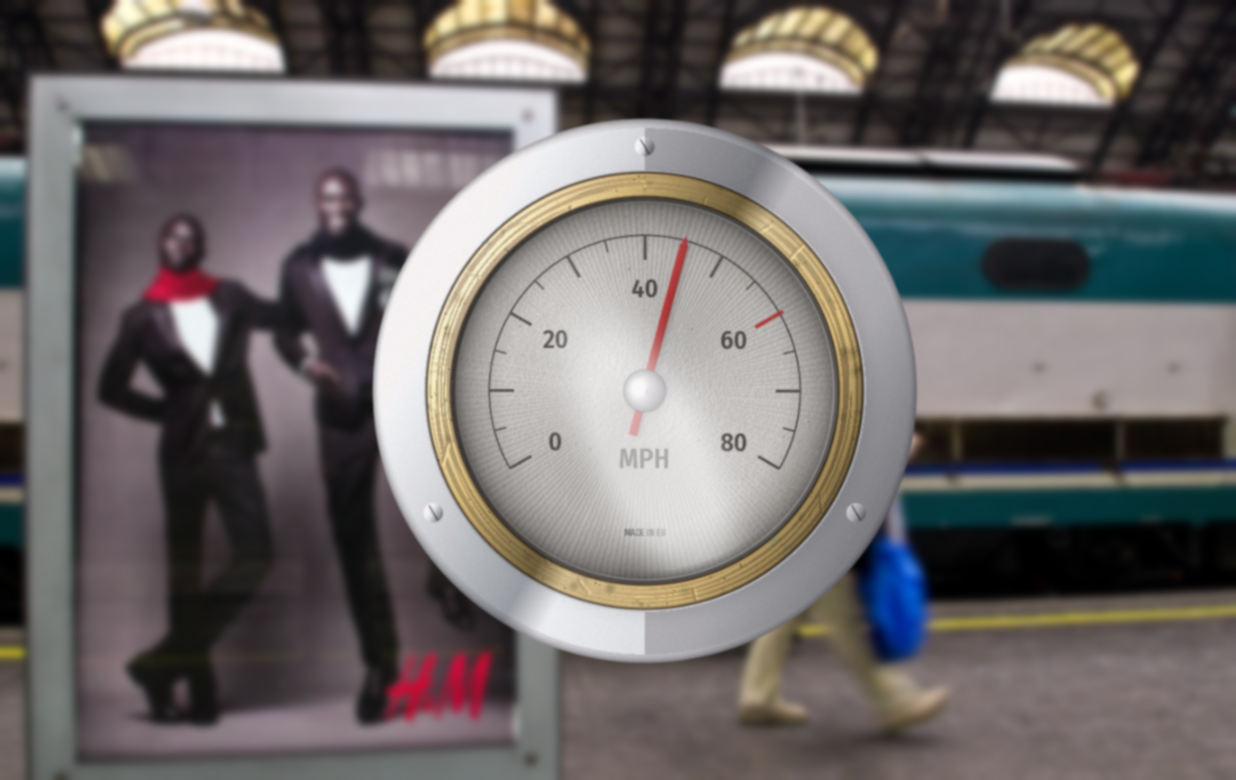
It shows 45; mph
